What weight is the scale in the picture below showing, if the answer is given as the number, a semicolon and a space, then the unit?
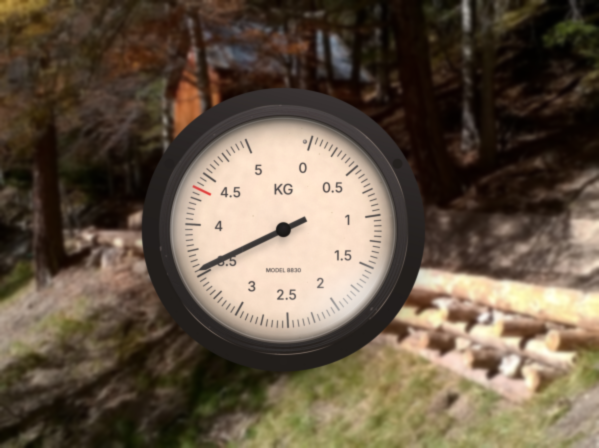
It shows 3.55; kg
